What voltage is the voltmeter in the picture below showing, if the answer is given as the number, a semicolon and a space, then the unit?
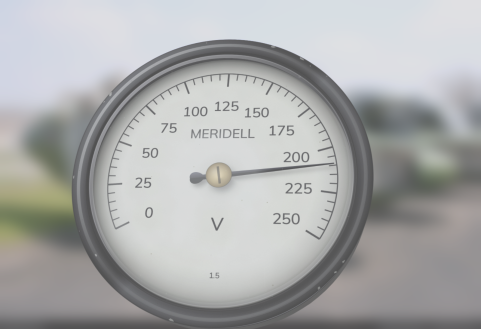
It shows 210; V
